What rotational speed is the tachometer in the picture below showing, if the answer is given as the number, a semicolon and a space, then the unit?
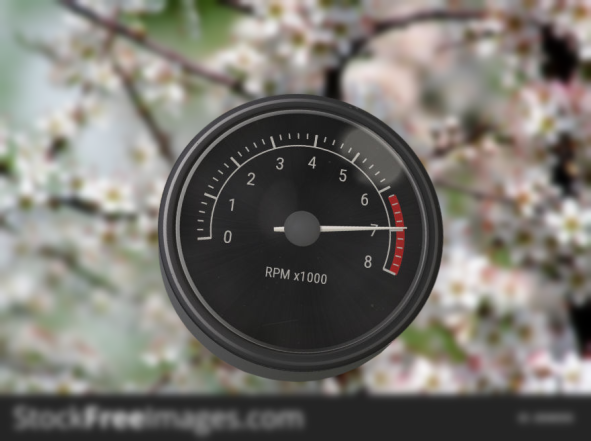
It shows 7000; rpm
